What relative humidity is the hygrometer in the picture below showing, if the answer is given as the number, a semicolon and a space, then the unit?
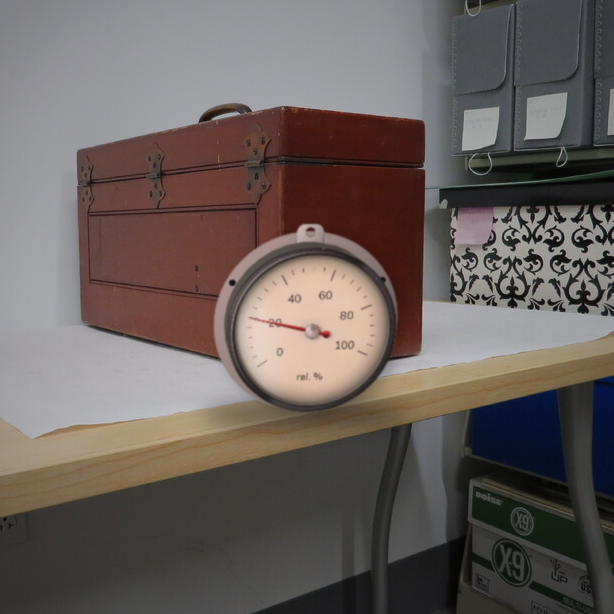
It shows 20; %
